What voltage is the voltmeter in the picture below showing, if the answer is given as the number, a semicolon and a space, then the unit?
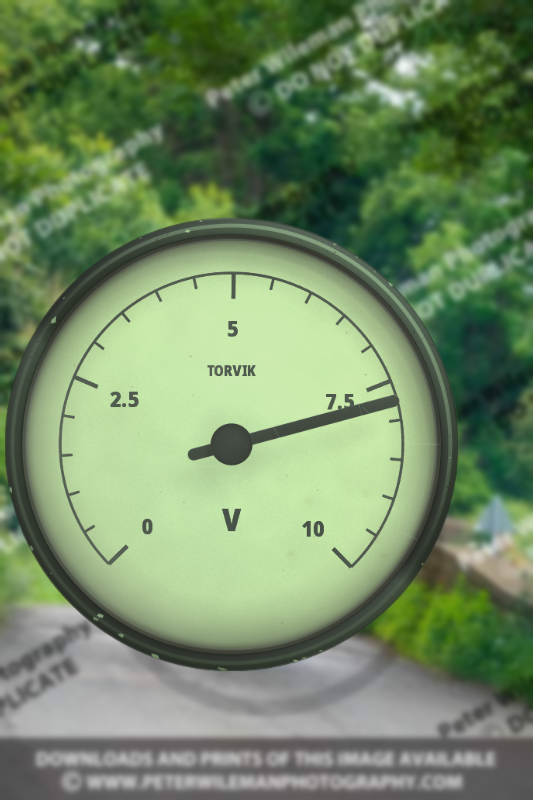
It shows 7.75; V
